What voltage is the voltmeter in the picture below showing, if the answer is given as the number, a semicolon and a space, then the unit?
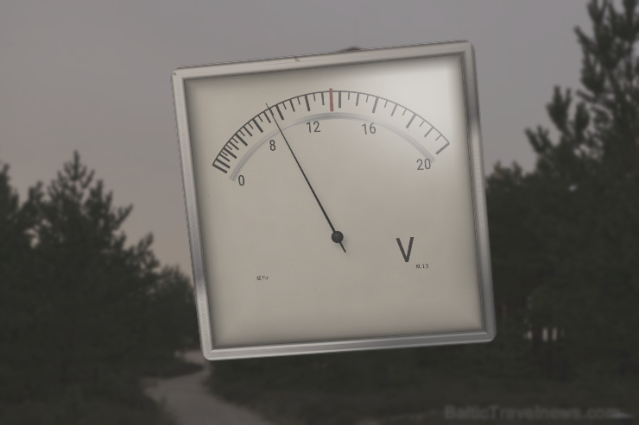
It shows 9.5; V
